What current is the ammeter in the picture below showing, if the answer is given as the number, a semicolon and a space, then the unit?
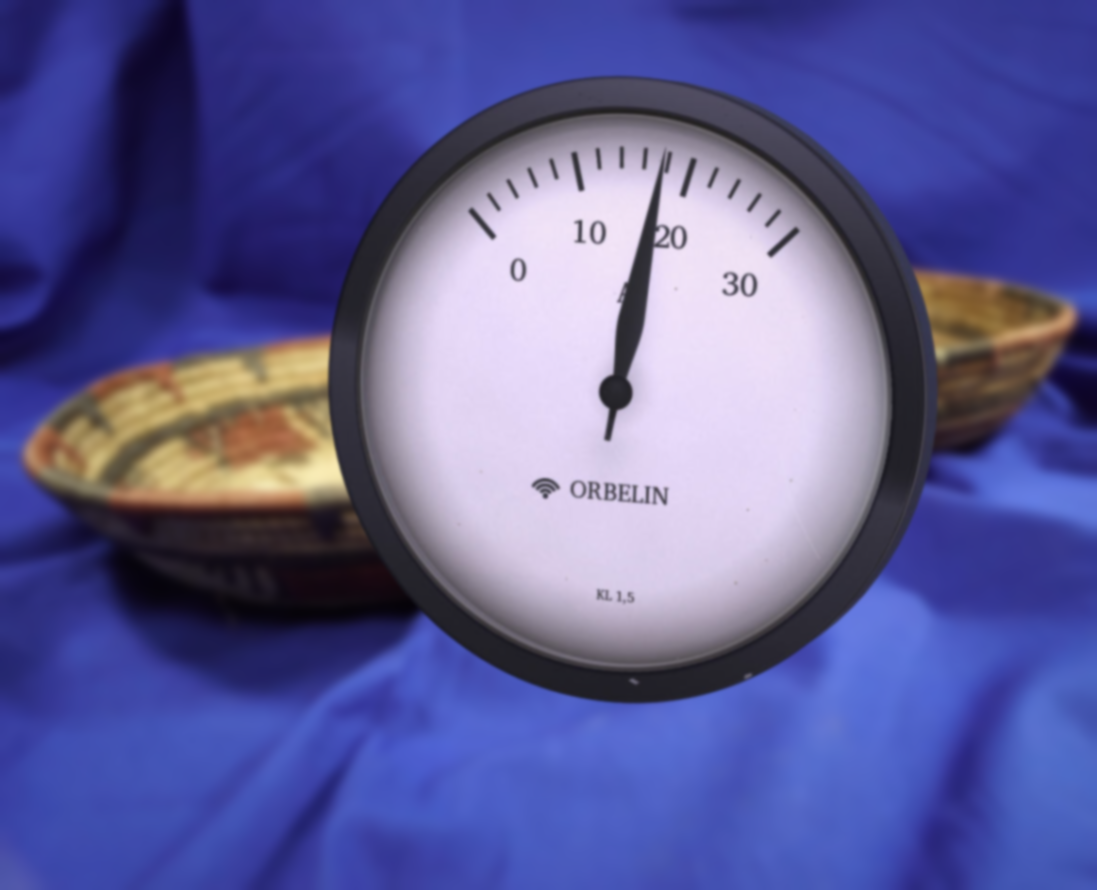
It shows 18; A
